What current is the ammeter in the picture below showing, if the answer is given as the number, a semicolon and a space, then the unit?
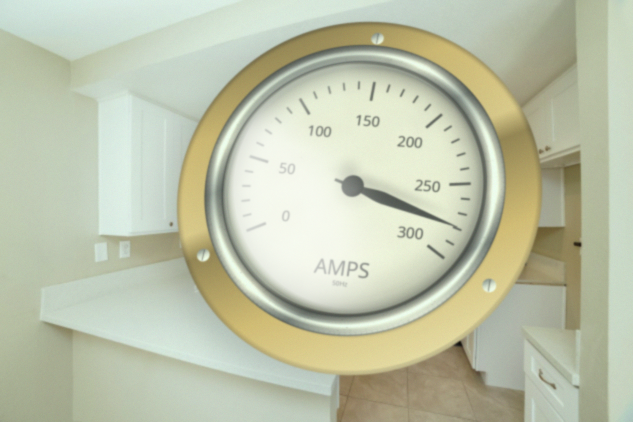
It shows 280; A
